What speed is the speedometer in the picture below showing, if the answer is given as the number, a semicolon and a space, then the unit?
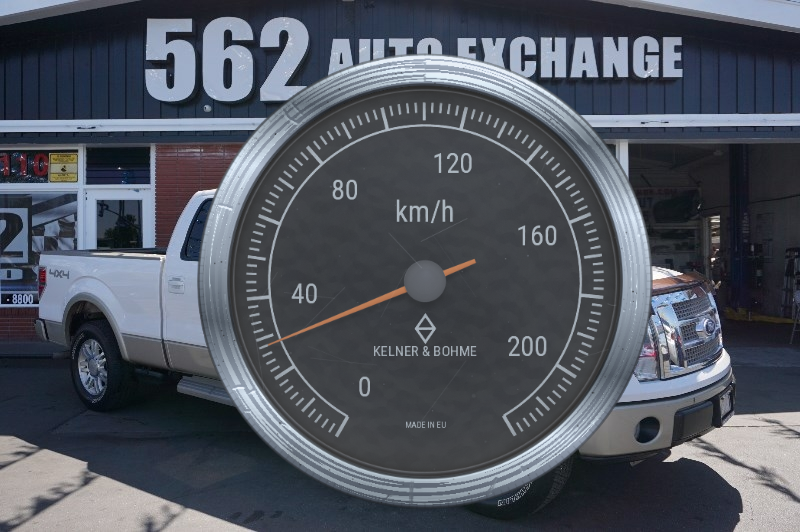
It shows 28; km/h
